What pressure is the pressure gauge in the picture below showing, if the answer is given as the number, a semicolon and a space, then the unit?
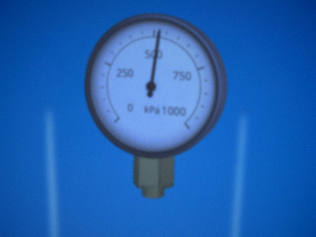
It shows 525; kPa
